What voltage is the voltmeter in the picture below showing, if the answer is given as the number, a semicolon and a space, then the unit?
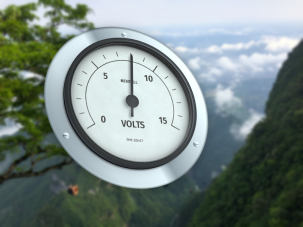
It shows 8; V
